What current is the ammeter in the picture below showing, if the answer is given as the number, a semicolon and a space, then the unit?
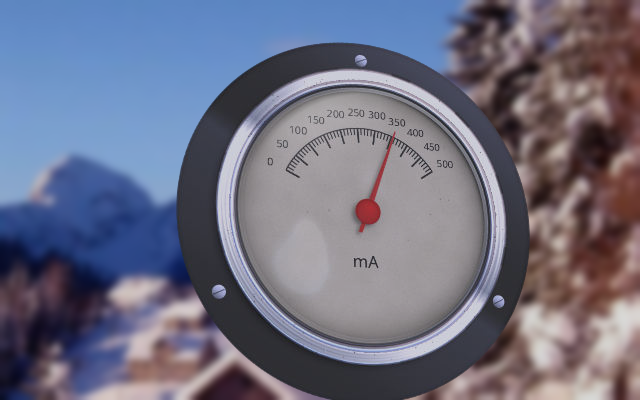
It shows 350; mA
